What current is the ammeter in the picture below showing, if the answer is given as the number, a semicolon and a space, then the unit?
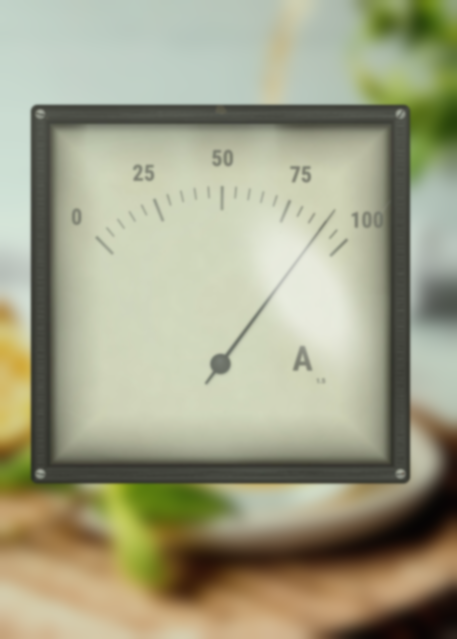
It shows 90; A
